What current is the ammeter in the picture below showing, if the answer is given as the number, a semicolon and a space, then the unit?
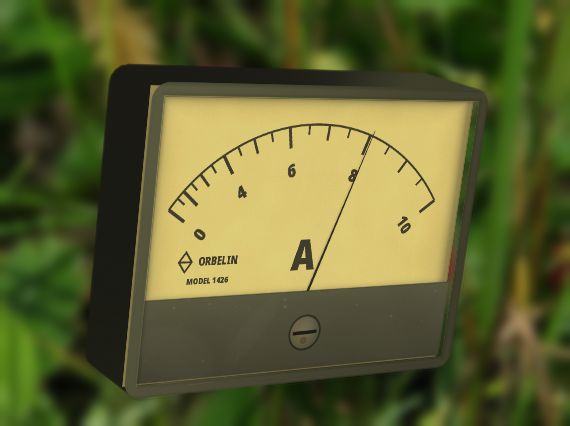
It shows 8; A
